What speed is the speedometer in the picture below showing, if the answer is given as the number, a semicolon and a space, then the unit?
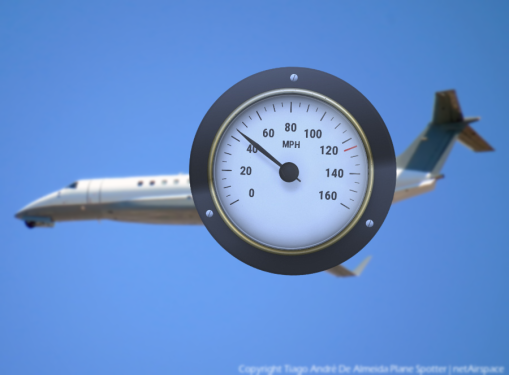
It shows 45; mph
